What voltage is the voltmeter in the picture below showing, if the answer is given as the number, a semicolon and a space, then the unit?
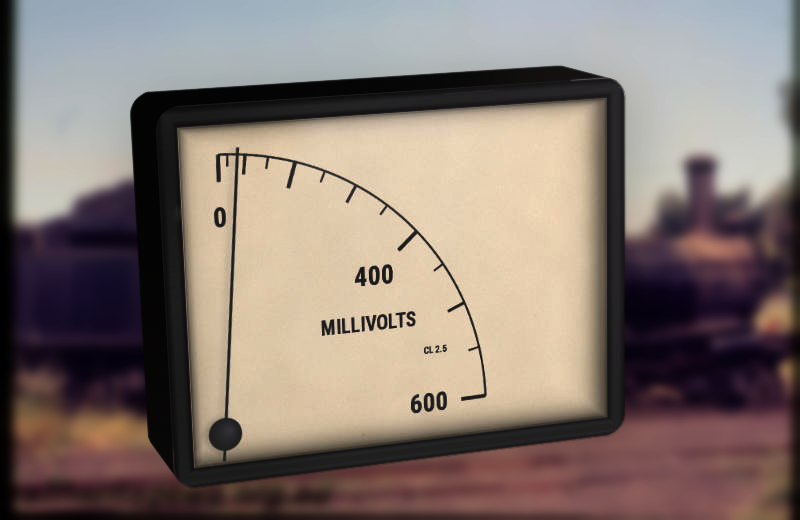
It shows 75; mV
